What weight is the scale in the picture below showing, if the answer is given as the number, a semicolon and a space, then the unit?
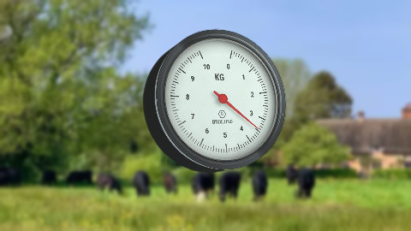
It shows 3.5; kg
